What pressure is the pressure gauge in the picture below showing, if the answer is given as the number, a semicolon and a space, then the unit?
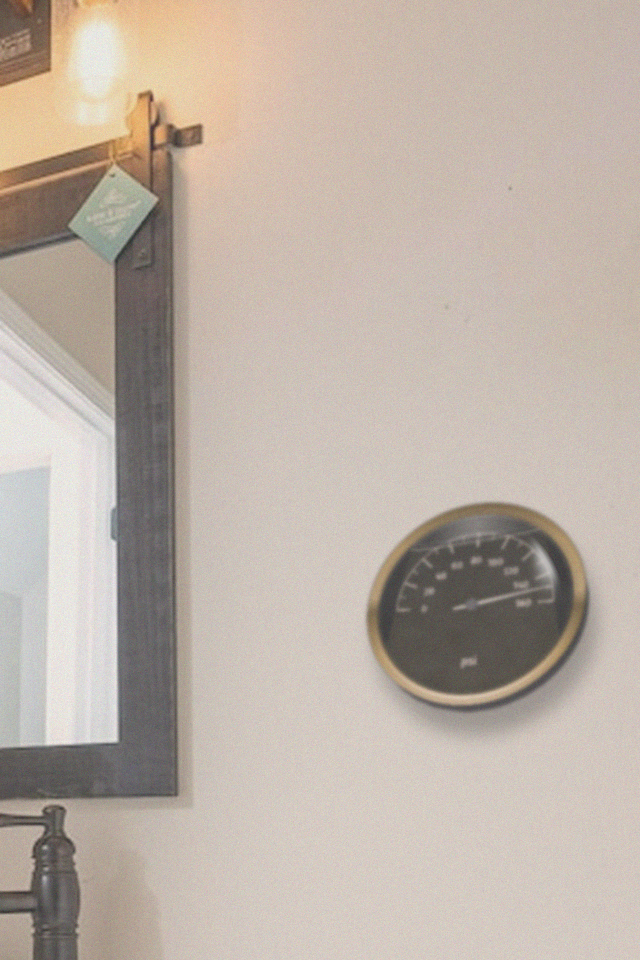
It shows 150; psi
